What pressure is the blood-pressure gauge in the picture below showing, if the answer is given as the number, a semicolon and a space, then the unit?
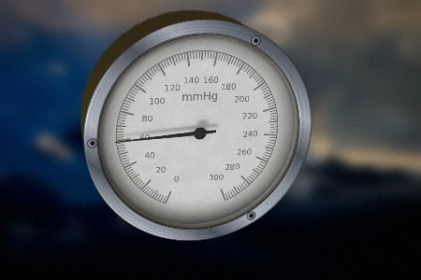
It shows 60; mmHg
